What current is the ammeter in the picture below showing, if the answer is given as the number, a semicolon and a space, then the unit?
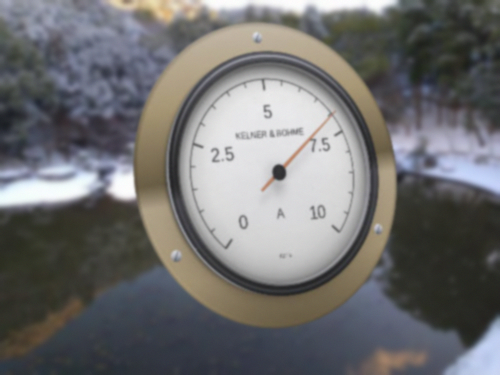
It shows 7; A
